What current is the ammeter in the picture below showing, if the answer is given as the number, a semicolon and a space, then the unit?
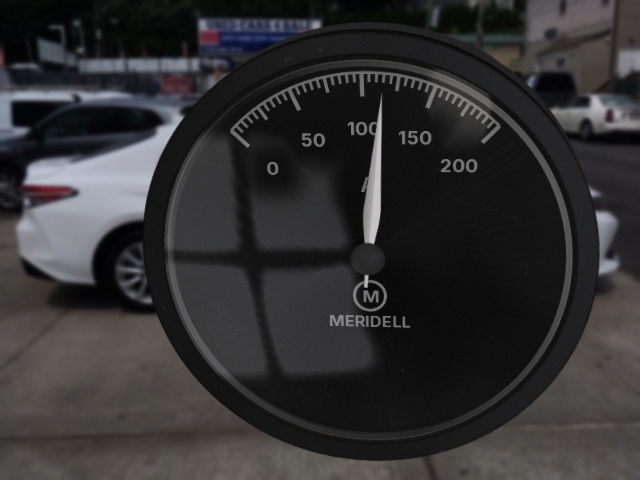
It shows 115; A
